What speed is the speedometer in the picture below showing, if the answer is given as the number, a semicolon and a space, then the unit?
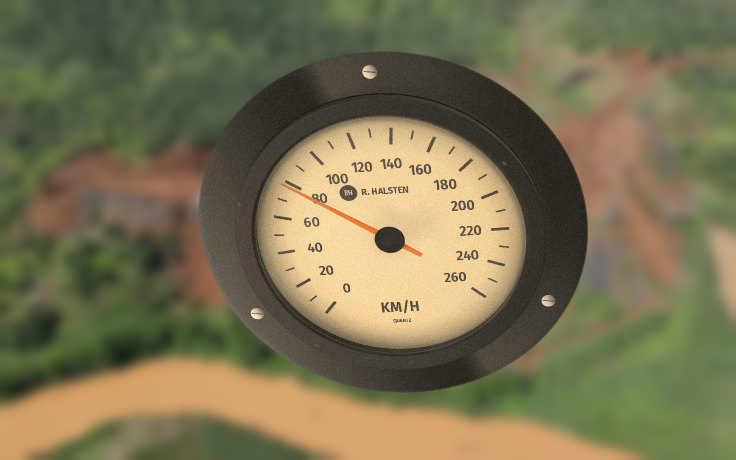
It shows 80; km/h
